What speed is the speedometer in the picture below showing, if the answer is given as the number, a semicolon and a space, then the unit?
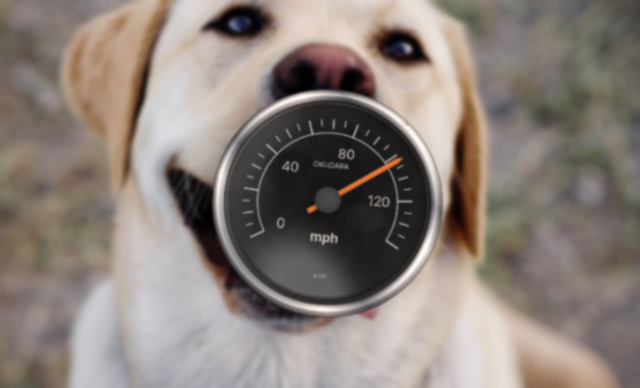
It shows 102.5; mph
